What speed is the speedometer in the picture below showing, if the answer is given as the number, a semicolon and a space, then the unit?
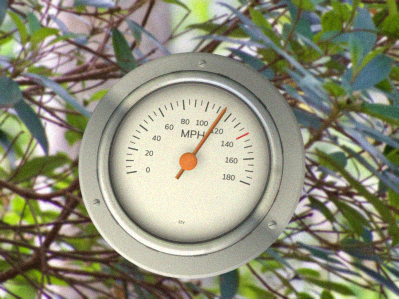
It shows 115; mph
